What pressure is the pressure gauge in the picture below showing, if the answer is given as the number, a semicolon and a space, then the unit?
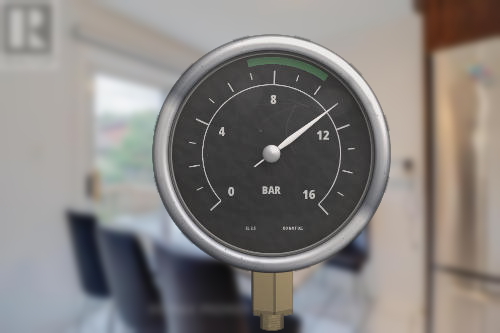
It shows 11; bar
